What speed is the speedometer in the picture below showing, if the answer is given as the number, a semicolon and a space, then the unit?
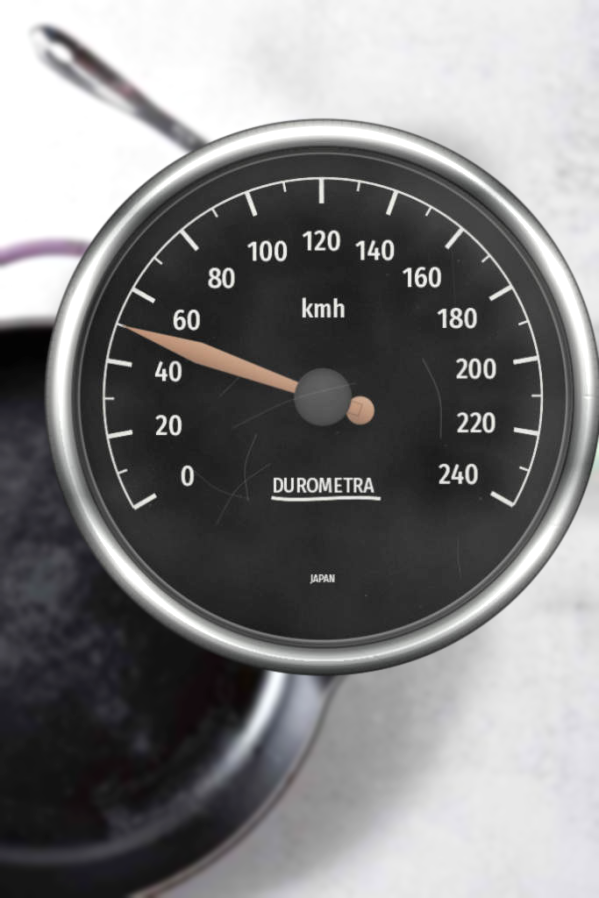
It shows 50; km/h
